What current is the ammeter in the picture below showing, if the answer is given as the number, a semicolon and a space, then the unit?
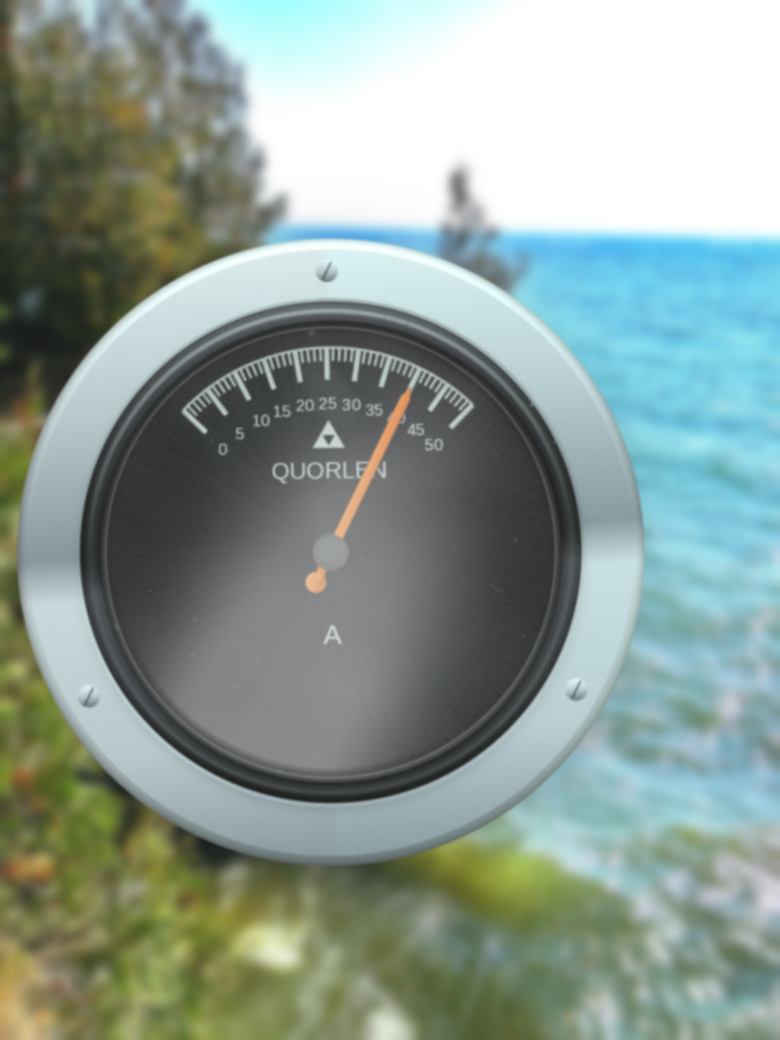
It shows 40; A
